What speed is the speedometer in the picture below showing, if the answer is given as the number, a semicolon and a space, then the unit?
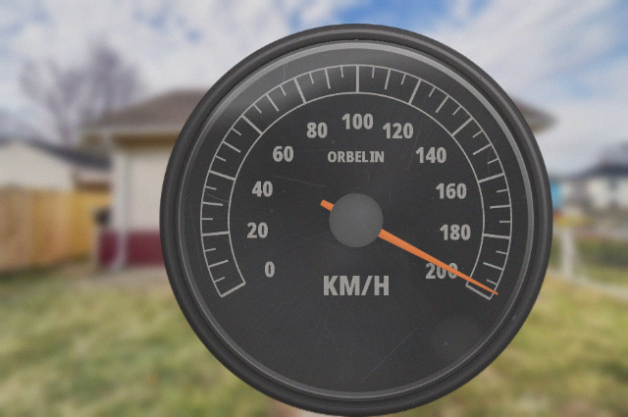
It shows 197.5; km/h
